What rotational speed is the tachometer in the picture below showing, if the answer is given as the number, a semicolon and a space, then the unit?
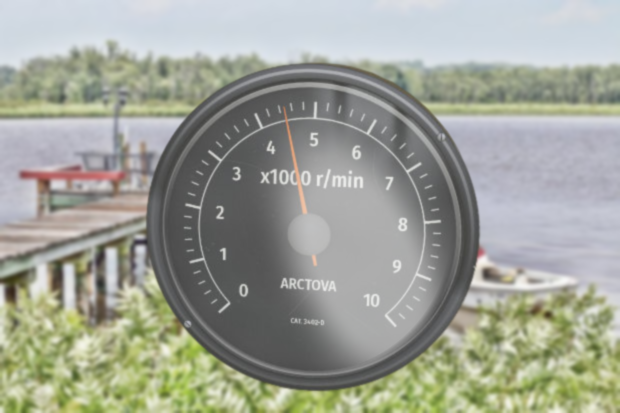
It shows 4500; rpm
